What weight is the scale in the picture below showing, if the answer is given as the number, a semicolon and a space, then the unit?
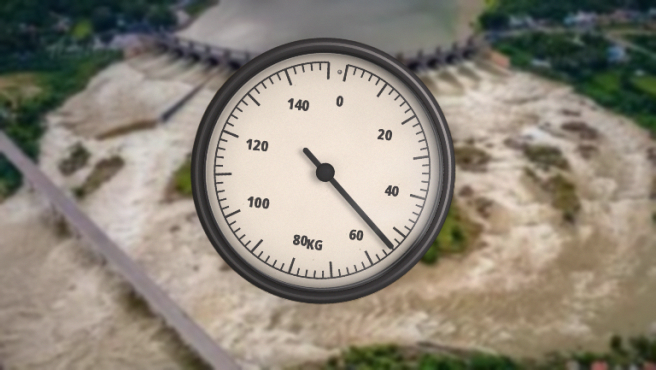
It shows 54; kg
